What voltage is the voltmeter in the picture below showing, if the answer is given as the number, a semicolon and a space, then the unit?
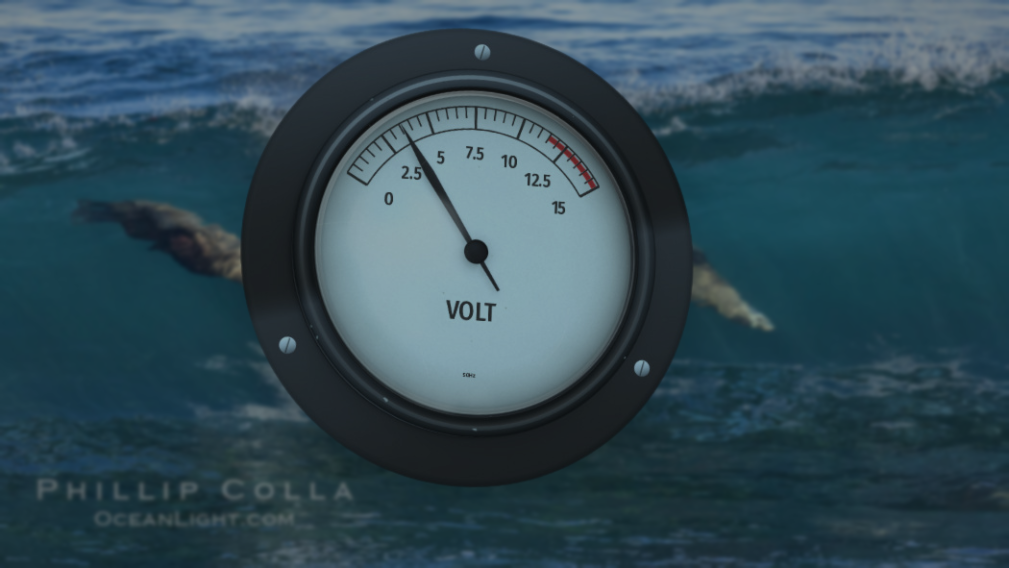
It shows 3.5; V
